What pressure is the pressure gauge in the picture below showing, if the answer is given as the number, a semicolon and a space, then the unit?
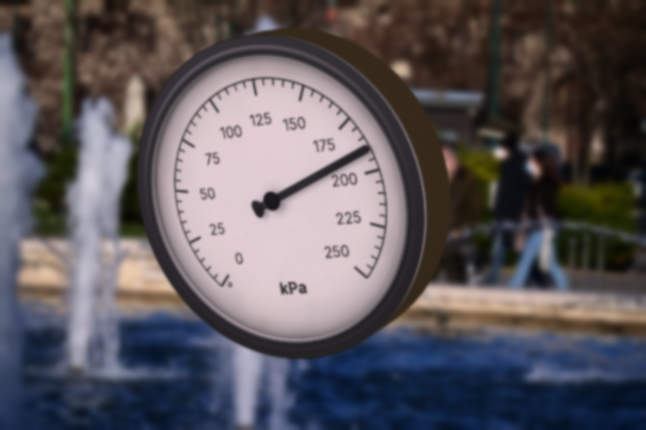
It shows 190; kPa
